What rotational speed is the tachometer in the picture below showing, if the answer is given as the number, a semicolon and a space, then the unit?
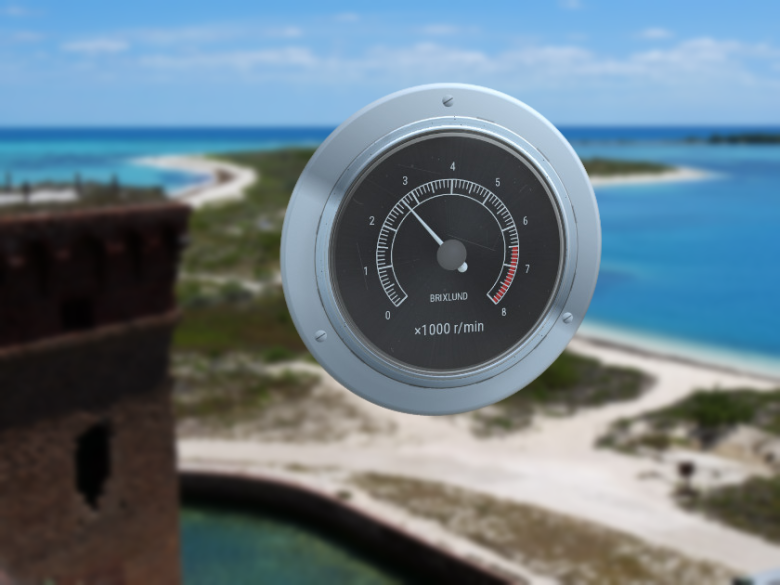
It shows 2700; rpm
